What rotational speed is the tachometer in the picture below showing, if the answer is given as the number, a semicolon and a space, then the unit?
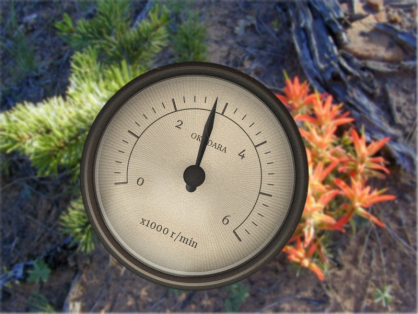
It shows 2800; rpm
